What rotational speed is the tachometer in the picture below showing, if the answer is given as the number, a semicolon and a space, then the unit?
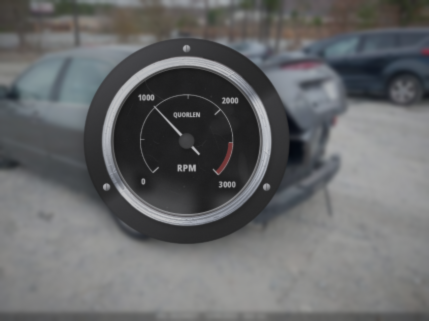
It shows 1000; rpm
